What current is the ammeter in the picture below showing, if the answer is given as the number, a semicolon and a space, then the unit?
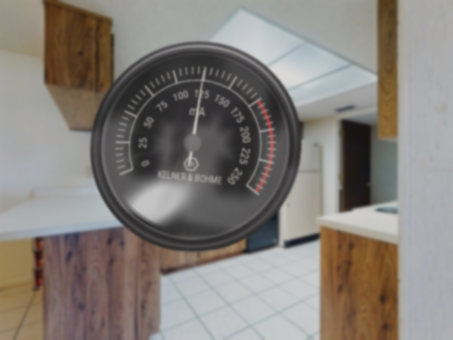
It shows 125; mA
